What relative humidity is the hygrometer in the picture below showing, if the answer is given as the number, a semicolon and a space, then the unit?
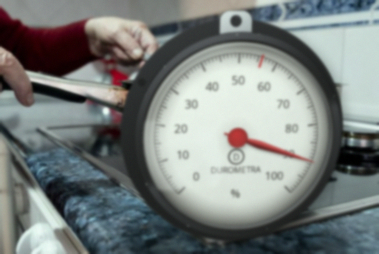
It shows 90; %
